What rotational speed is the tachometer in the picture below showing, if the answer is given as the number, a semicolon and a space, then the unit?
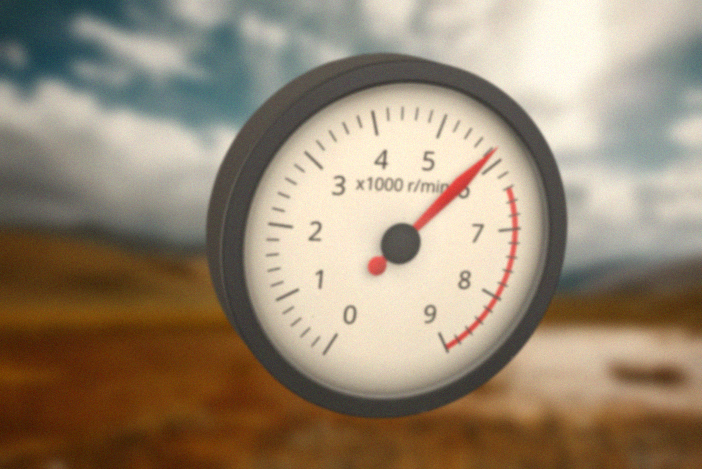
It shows 5800; rpm
